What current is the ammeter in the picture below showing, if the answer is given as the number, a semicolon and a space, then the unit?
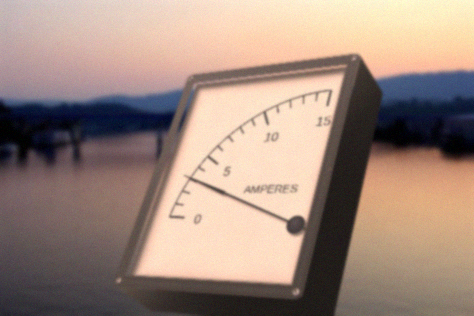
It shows 3; A
